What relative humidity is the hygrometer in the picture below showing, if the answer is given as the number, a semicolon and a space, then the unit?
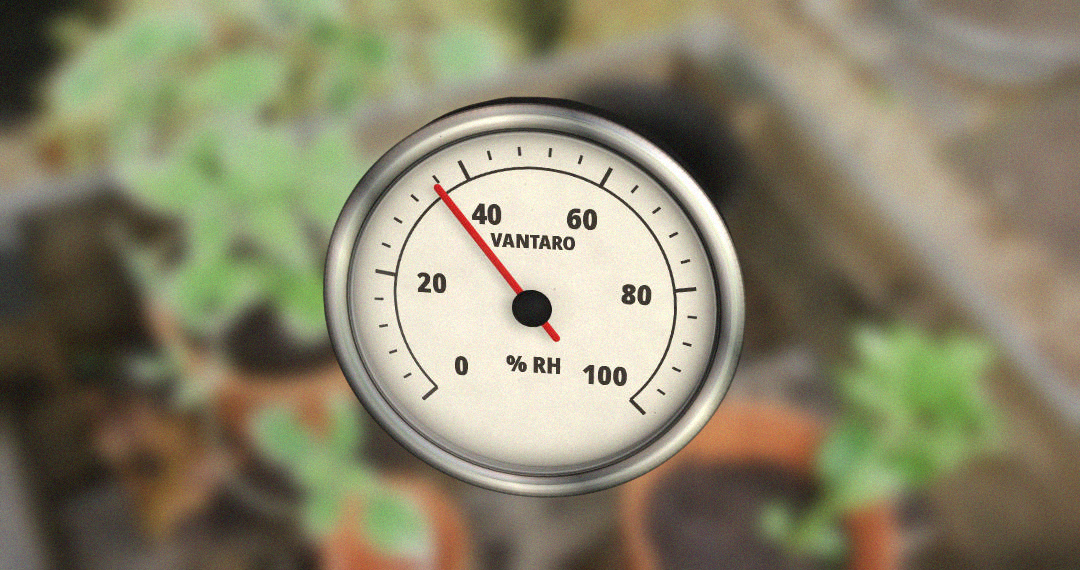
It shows 36; %
